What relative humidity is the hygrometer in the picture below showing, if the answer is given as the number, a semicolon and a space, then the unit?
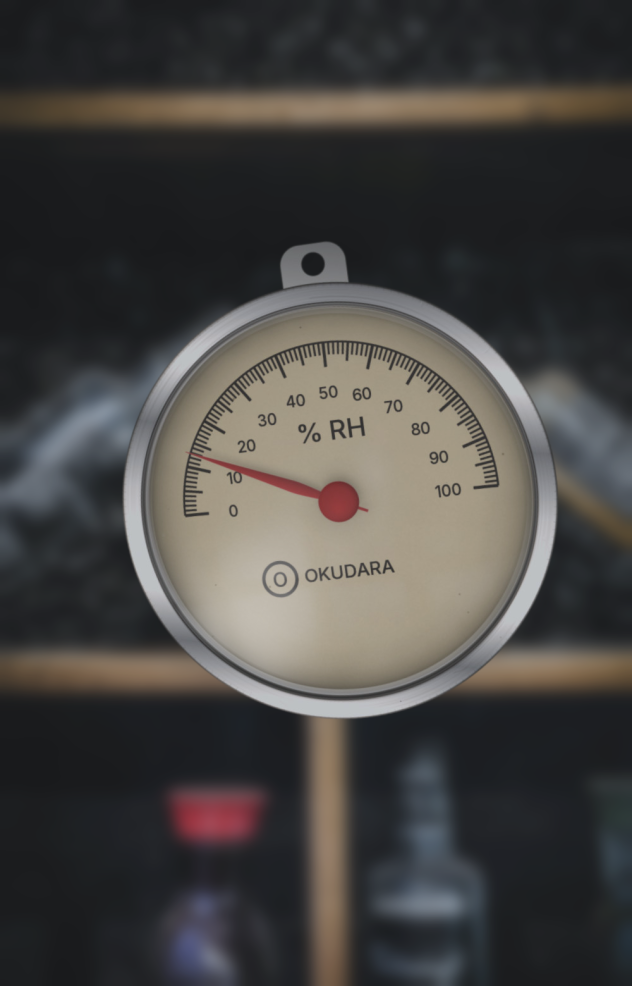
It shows 13; %
